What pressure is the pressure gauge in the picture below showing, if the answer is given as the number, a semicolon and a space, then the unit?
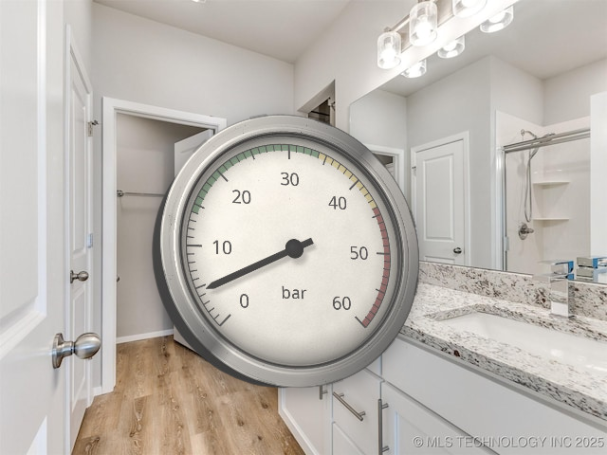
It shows 4.5; bar
